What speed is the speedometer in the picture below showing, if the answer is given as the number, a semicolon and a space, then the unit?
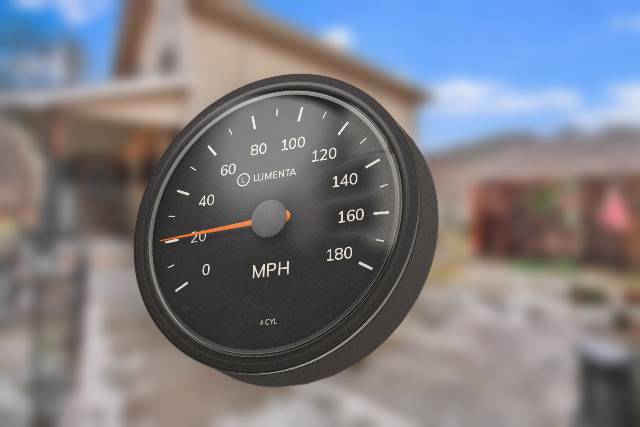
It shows 20; mph
